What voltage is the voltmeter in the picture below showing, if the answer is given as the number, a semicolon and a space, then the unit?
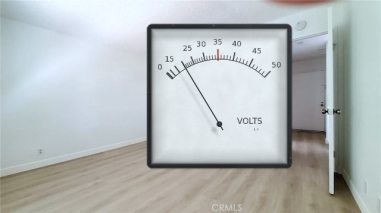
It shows 20; V
